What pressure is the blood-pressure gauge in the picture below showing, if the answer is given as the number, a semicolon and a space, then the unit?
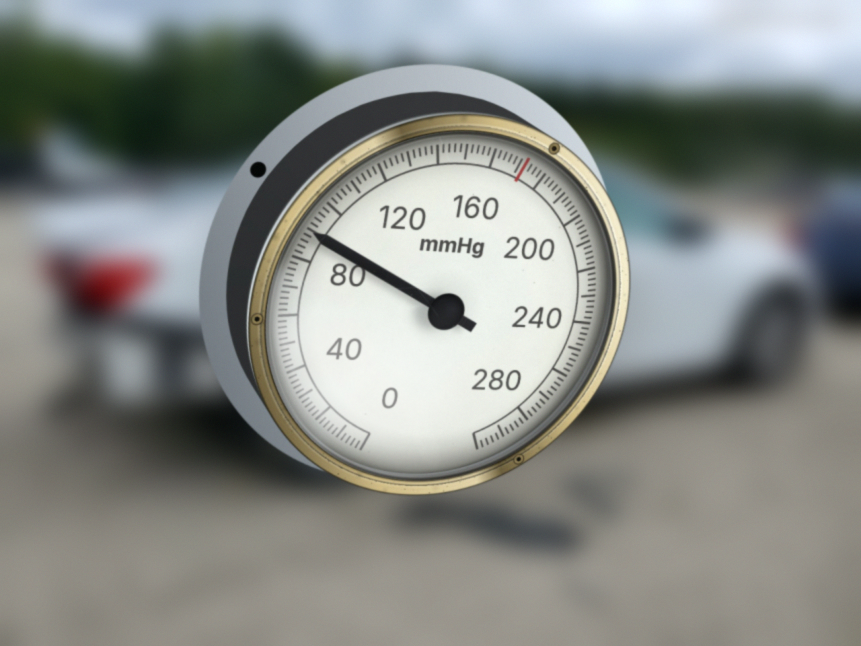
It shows 90; mmHg
